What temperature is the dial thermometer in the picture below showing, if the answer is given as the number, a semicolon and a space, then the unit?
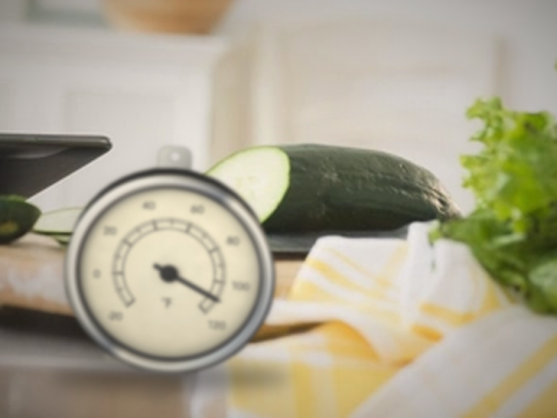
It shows 110; °F
